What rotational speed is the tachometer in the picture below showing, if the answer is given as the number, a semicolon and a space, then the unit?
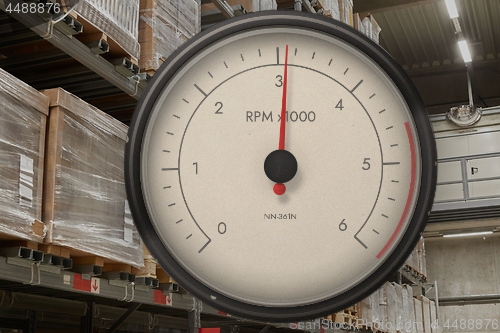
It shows 3100; rpm
